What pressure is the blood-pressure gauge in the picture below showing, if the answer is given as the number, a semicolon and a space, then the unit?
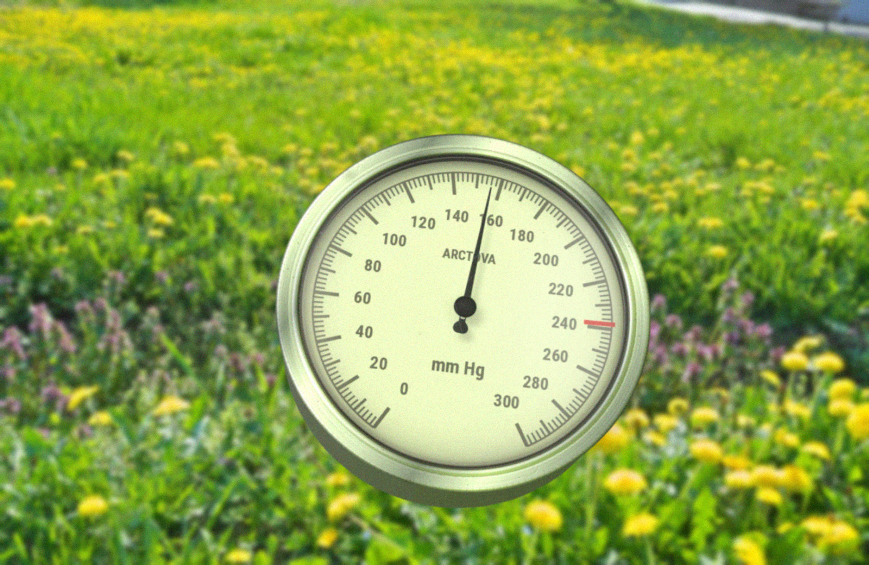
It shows 156; mmHg
